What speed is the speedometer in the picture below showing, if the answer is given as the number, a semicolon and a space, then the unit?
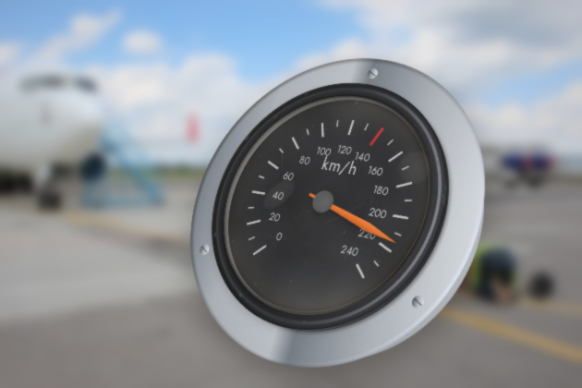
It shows 215; km/h
